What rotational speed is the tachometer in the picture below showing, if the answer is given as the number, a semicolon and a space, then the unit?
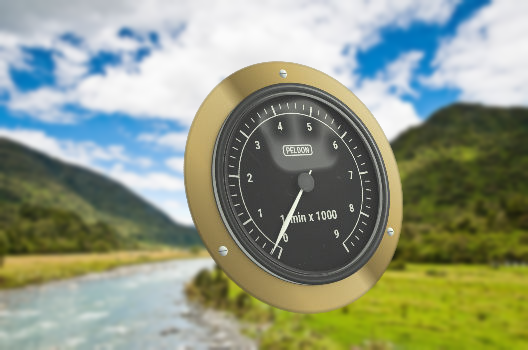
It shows 200; rpm
